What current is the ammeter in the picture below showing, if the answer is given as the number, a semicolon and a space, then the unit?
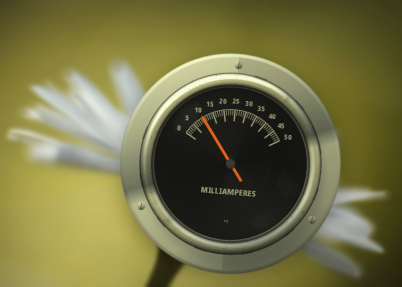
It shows 10; mA
